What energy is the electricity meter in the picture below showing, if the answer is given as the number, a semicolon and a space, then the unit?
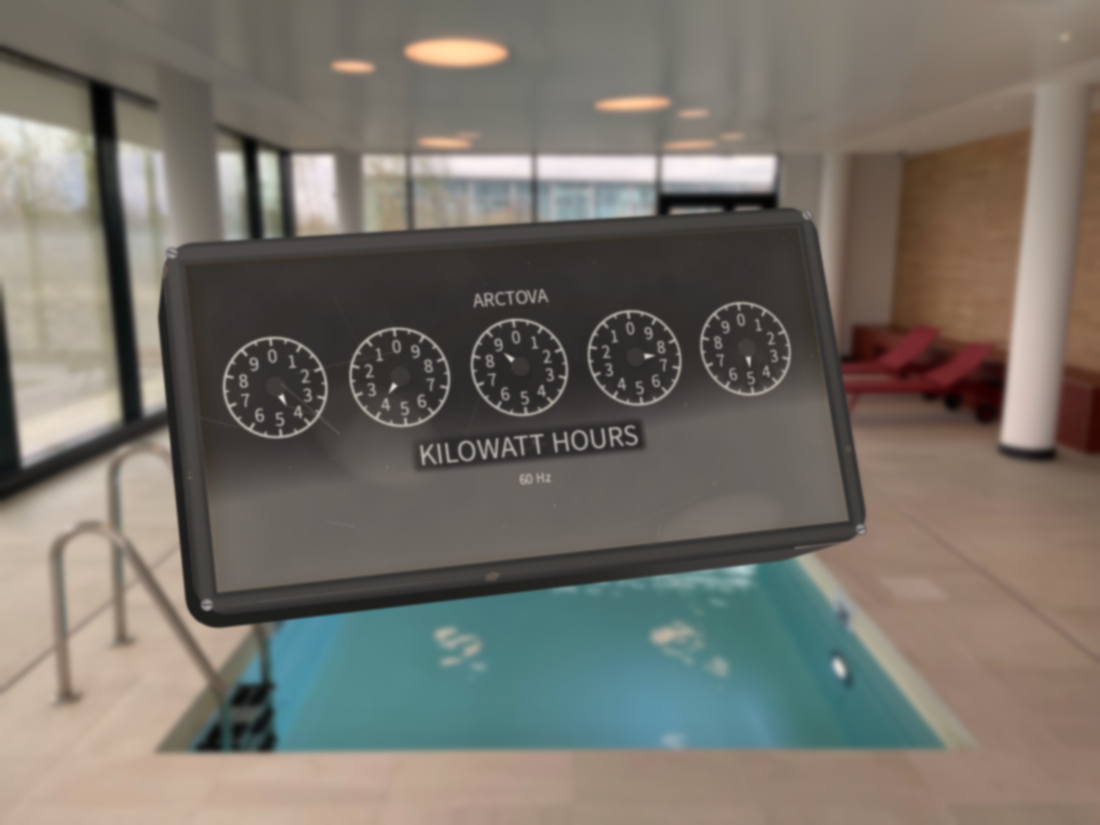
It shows 43875; kWh
